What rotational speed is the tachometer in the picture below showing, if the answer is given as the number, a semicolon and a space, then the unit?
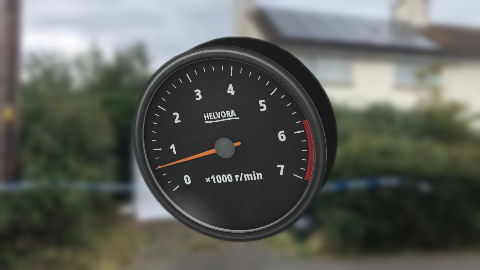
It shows 600; rpm
